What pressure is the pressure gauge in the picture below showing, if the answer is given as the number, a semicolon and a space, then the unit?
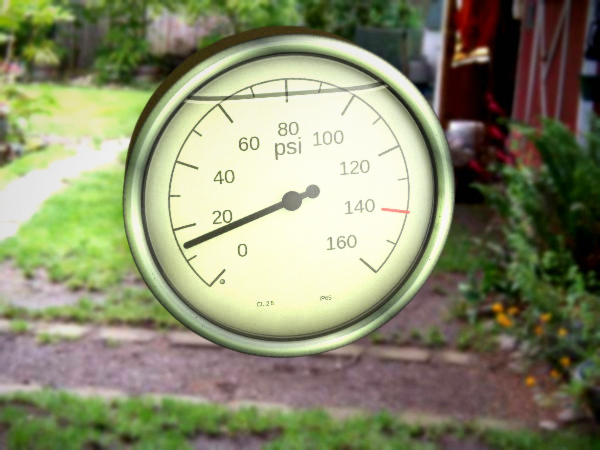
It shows 15; psi
